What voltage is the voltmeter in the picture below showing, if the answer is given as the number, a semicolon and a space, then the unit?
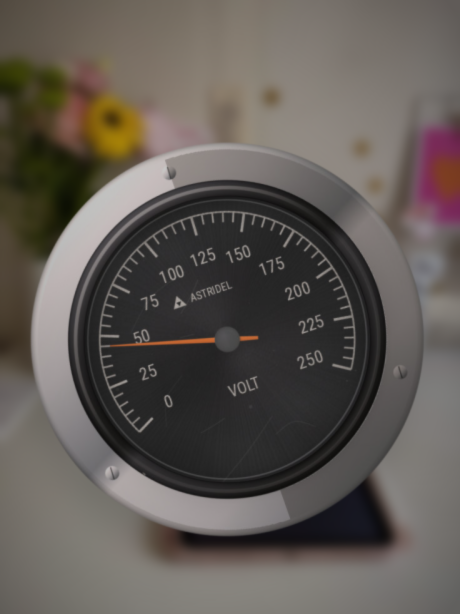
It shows 45; V
